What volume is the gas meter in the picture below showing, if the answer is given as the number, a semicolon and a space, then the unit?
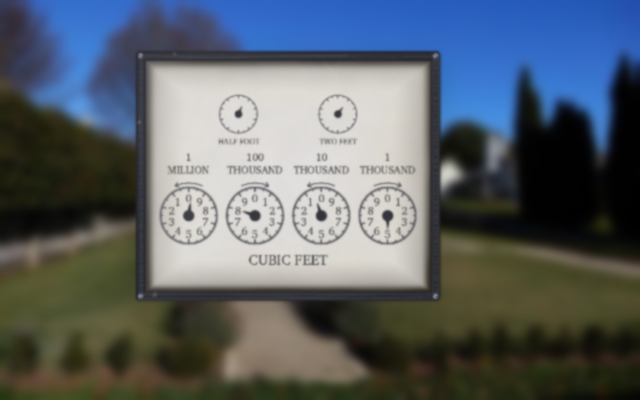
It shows 980500; ft³
